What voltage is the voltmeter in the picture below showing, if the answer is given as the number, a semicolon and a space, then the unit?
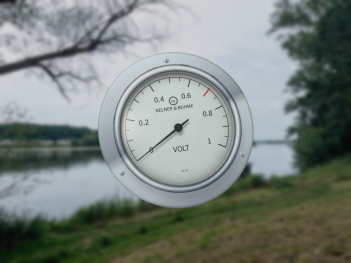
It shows 0; V
